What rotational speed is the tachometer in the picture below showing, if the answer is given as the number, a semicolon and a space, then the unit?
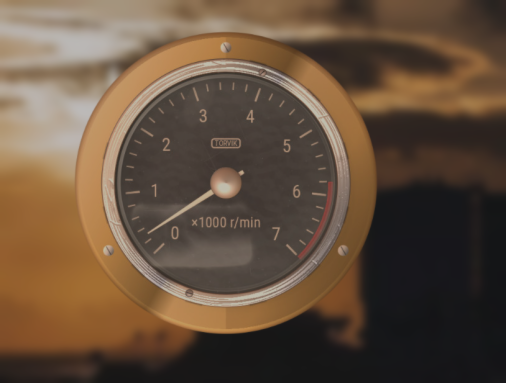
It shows 300; rpm
